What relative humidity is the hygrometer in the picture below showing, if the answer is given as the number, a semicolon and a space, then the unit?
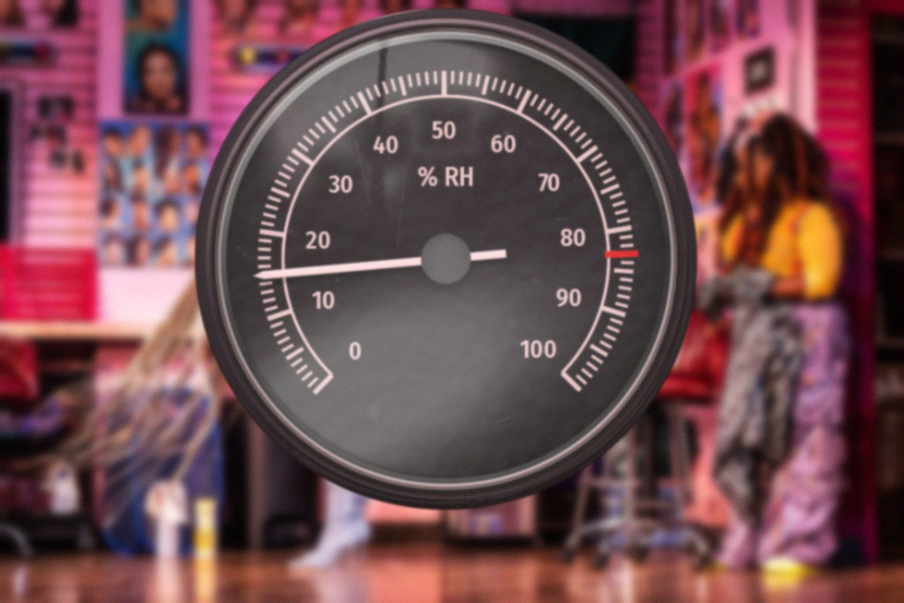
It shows 15; %
